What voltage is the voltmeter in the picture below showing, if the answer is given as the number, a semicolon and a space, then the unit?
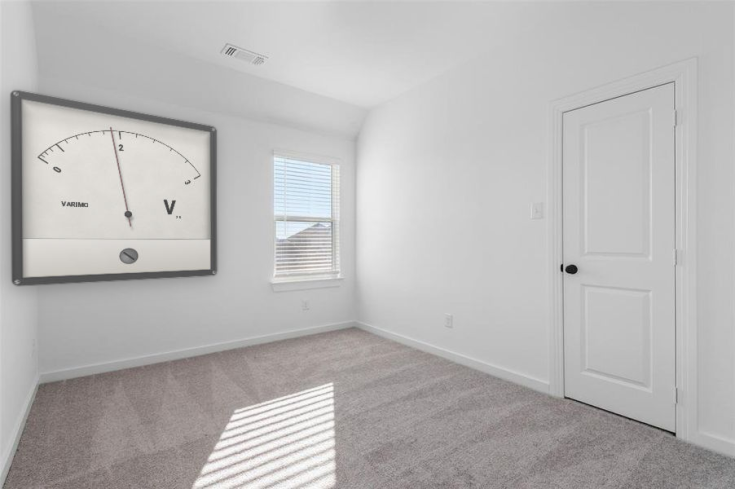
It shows 1.9; V
